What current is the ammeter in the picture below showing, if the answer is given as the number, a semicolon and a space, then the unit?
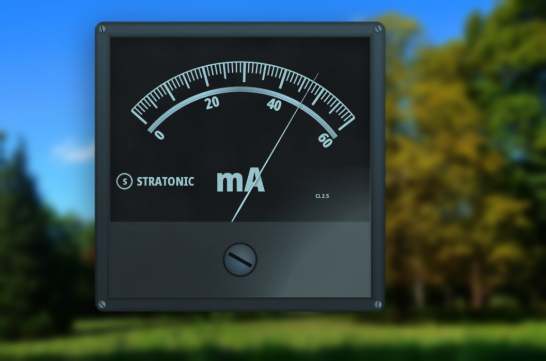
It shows 47; mA
